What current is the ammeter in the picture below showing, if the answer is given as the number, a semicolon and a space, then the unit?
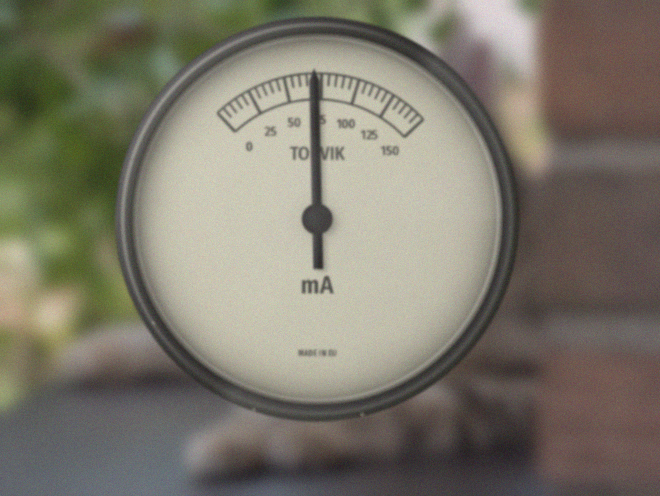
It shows 70; mA
